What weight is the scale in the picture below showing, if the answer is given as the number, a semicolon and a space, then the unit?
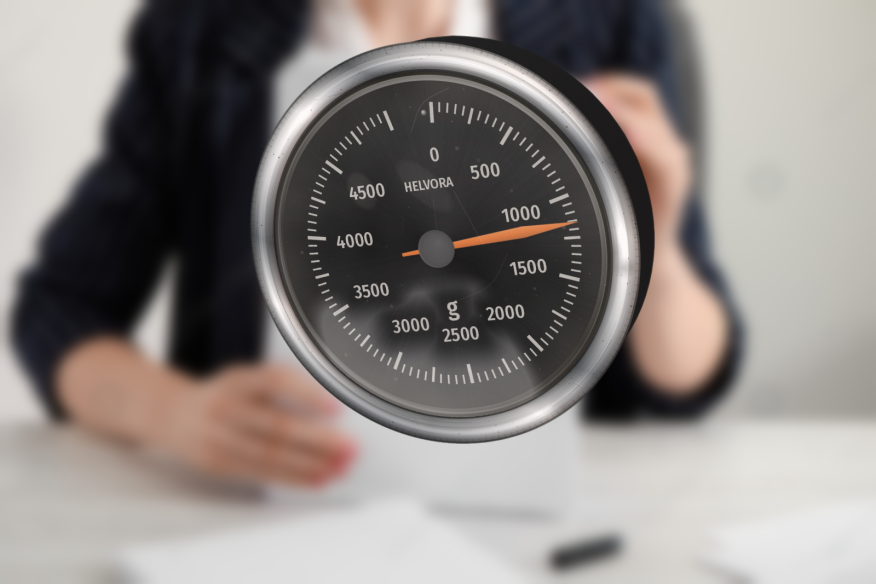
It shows 1150; g
